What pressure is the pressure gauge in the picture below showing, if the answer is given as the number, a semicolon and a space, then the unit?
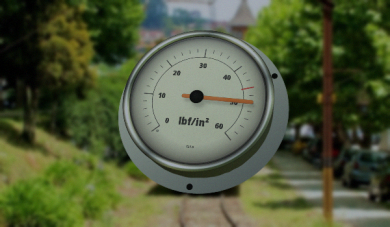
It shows 50; psi
